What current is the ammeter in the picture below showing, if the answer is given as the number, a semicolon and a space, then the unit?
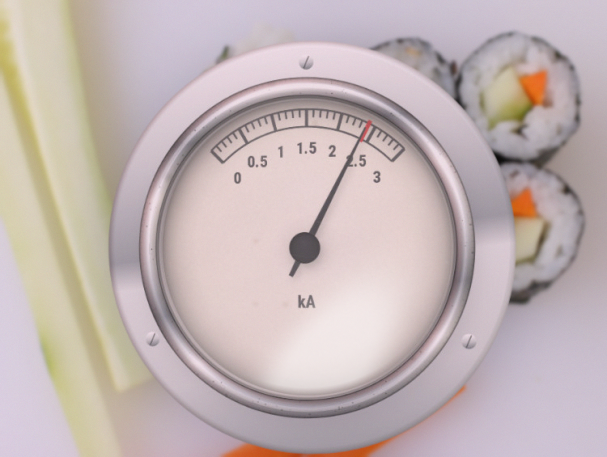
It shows 2.4; kA
